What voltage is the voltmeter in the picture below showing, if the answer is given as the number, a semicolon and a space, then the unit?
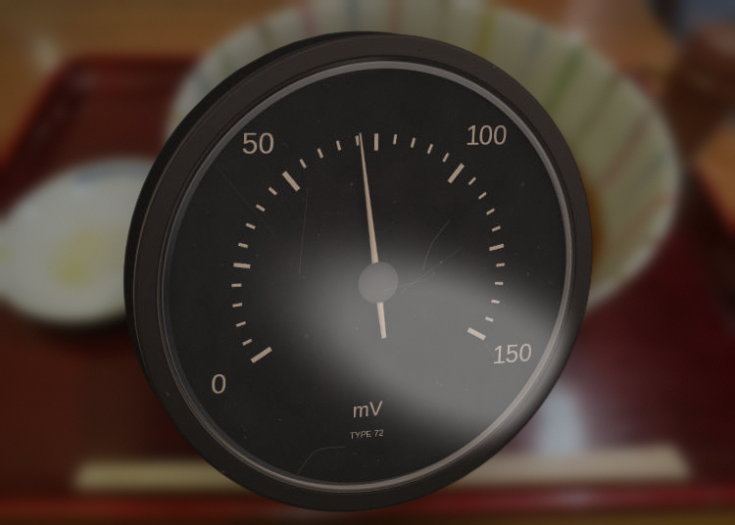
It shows 70; mV
